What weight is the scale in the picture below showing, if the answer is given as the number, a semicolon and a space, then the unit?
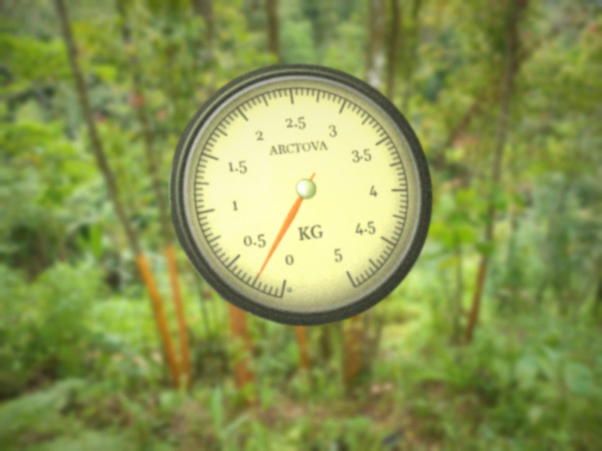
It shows 0.25; kg
